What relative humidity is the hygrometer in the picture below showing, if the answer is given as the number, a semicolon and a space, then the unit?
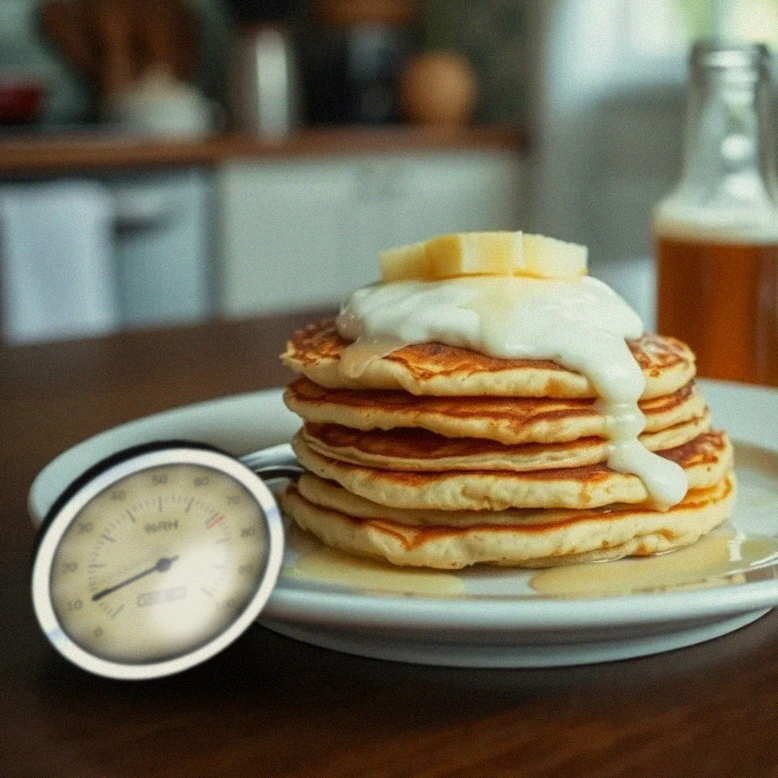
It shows 10; %
